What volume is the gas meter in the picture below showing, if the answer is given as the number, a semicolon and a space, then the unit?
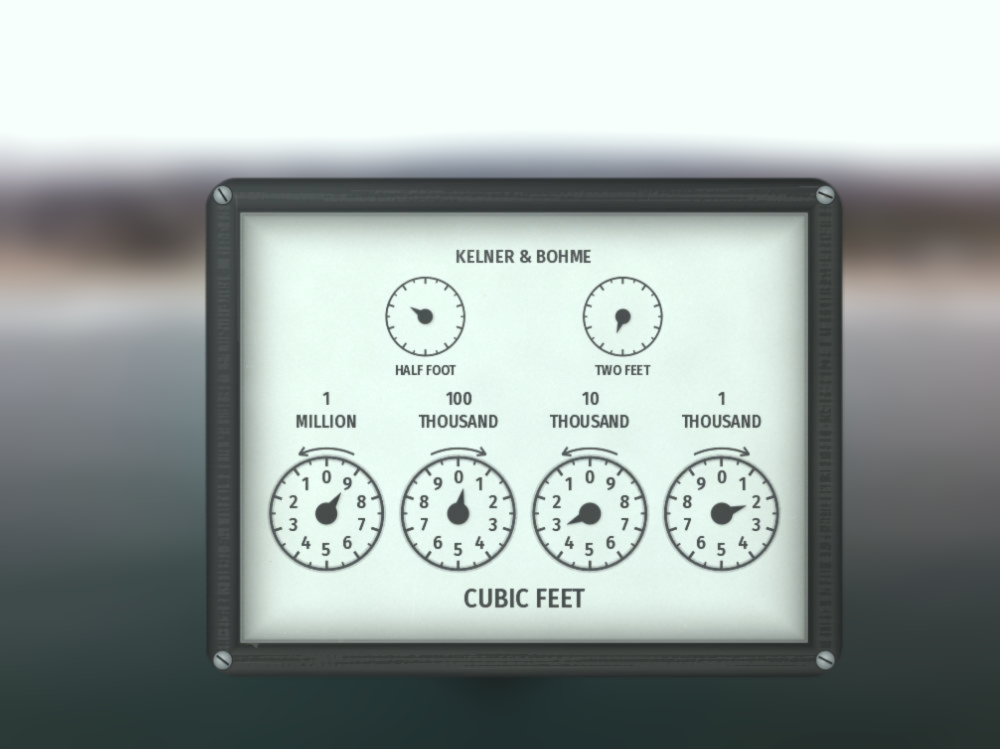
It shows 903200; ft³
